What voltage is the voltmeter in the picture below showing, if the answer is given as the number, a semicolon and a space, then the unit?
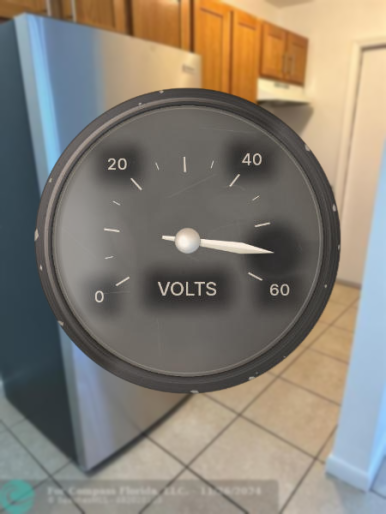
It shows 55; V
